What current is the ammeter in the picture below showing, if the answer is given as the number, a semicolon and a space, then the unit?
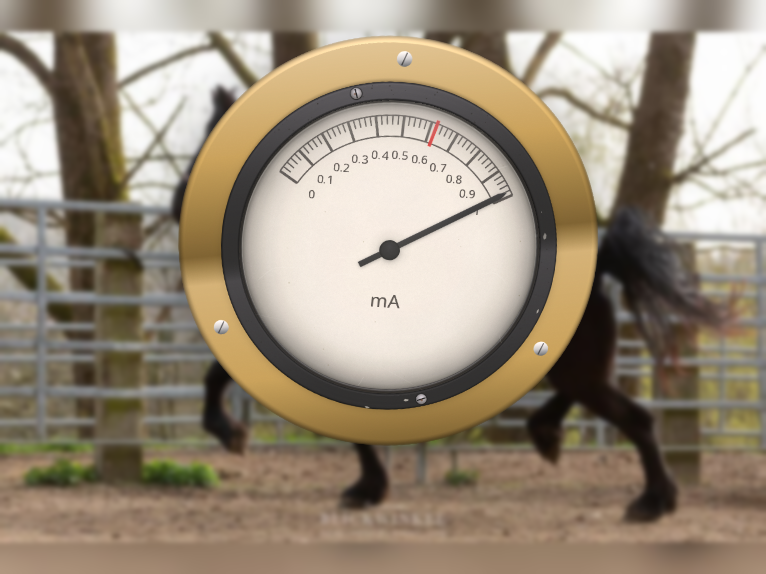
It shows 0.98; mA
